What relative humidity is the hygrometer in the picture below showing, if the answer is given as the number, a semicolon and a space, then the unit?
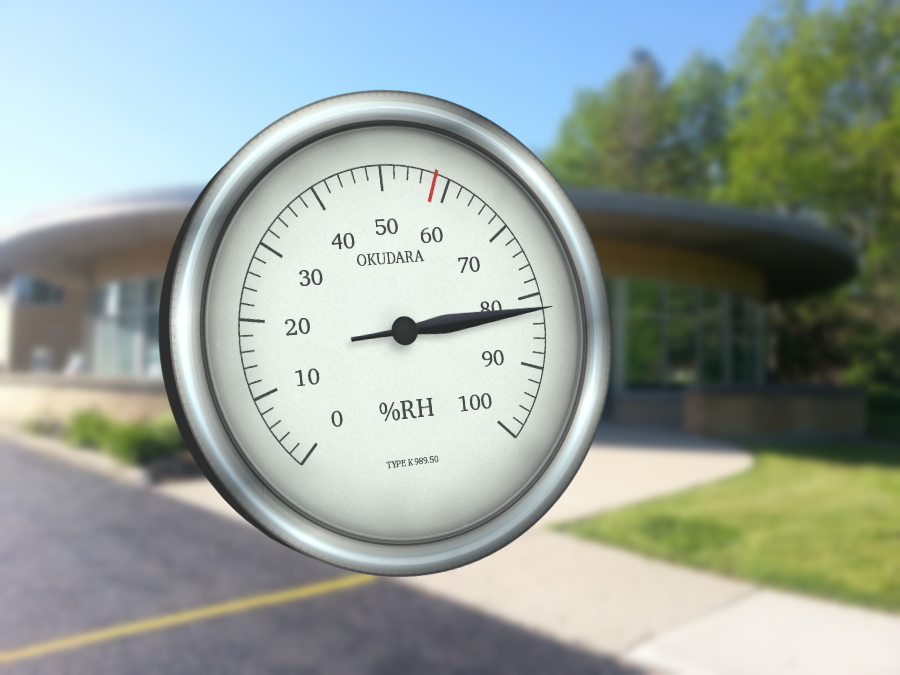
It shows 82; %
